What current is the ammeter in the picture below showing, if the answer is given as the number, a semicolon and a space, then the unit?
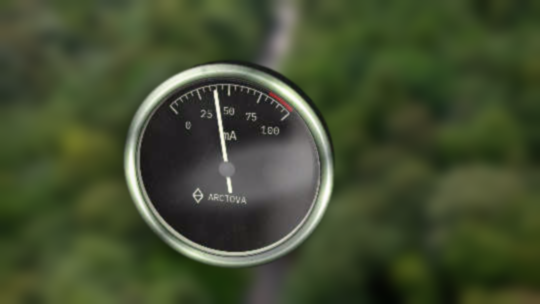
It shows 40; mA
